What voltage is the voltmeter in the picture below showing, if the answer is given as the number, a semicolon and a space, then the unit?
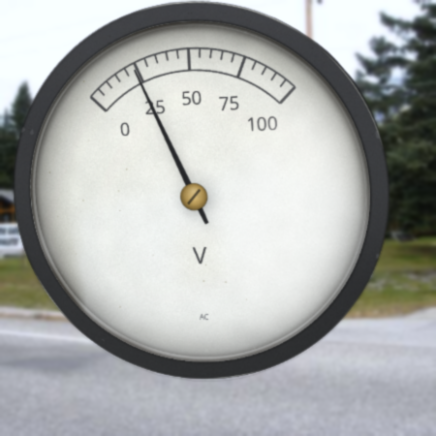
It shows 25; V
